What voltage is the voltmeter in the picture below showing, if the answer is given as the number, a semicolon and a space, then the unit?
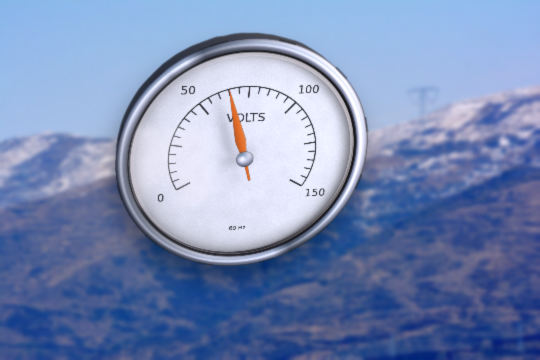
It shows 65; V
